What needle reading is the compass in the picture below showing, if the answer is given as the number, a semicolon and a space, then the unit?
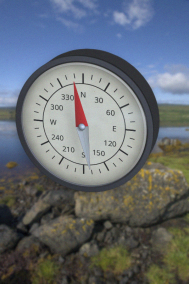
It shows 350; °
